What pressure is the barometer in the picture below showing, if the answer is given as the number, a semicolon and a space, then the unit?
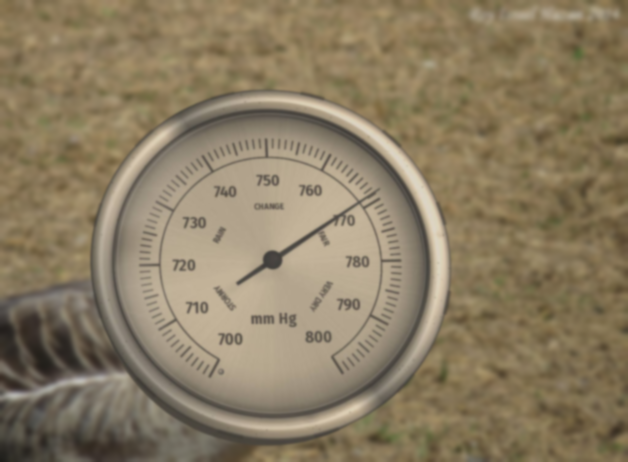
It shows 769; mmHg
